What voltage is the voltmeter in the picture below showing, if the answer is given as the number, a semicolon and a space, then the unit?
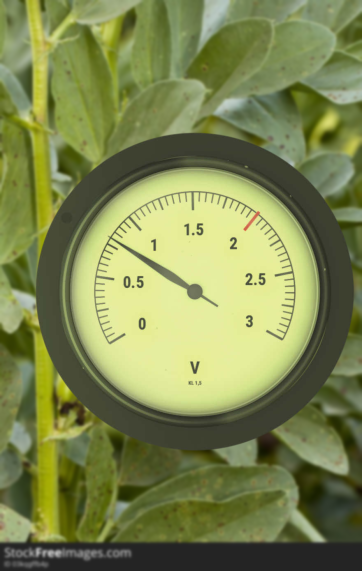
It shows 0.8; V
